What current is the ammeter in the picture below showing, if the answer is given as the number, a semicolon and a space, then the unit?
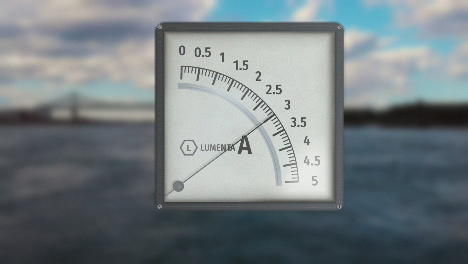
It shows 3; A
